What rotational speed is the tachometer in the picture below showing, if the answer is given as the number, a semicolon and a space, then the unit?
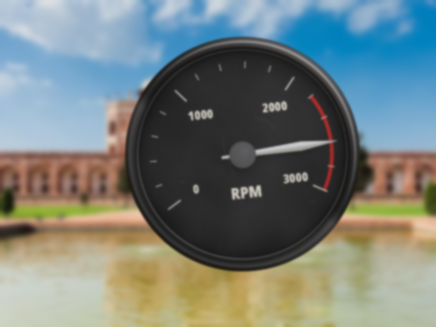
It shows 2600; rpm
